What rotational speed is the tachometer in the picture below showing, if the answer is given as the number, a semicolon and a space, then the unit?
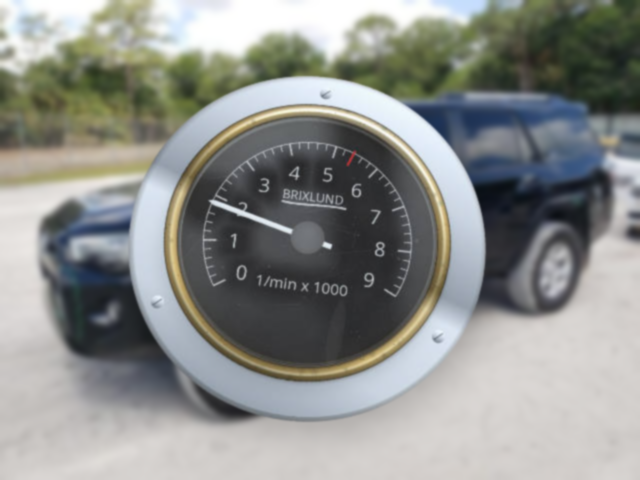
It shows 1800; rpm
